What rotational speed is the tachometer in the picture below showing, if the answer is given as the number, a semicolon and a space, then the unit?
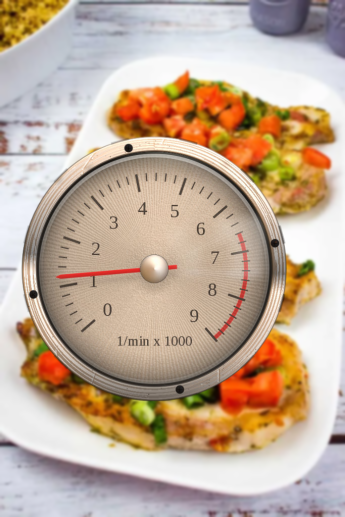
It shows 1200; rpm
